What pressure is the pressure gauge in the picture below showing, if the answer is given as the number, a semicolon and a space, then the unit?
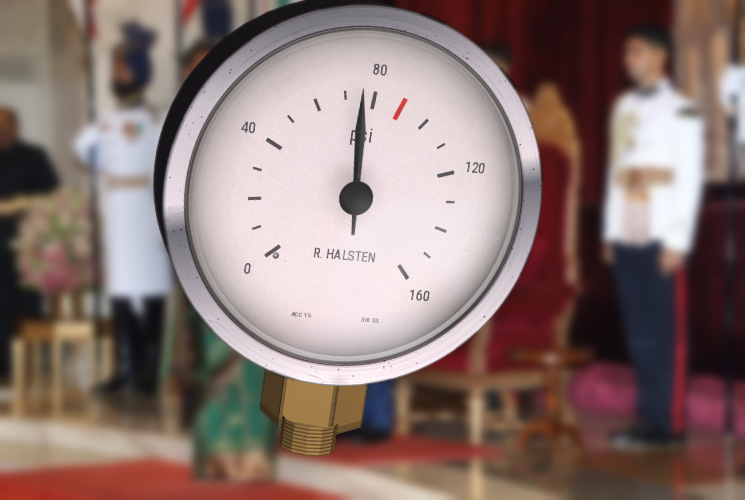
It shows 75; psi
